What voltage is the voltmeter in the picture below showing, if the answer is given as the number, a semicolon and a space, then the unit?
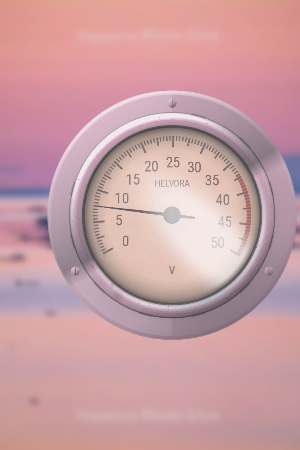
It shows 7.5; V
